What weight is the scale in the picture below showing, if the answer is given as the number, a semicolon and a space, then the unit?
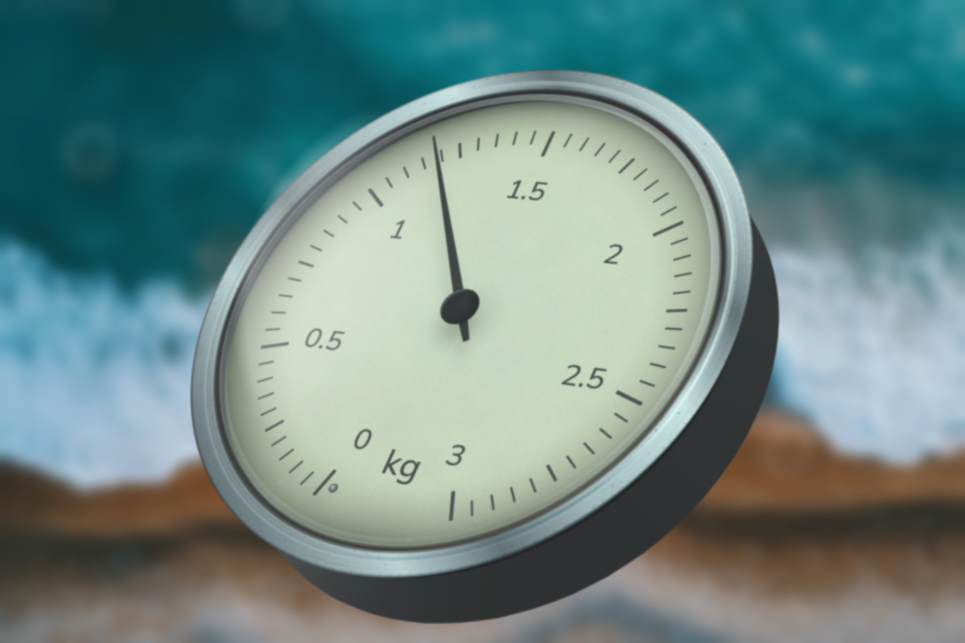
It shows 1.2; kg
